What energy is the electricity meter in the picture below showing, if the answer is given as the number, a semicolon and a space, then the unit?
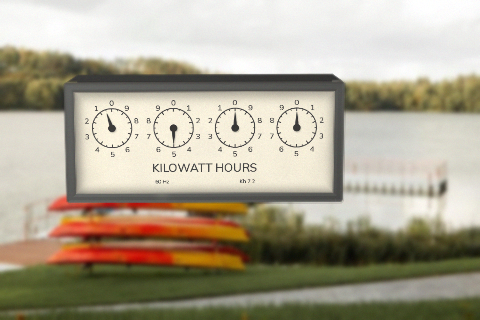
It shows 500; kWh
